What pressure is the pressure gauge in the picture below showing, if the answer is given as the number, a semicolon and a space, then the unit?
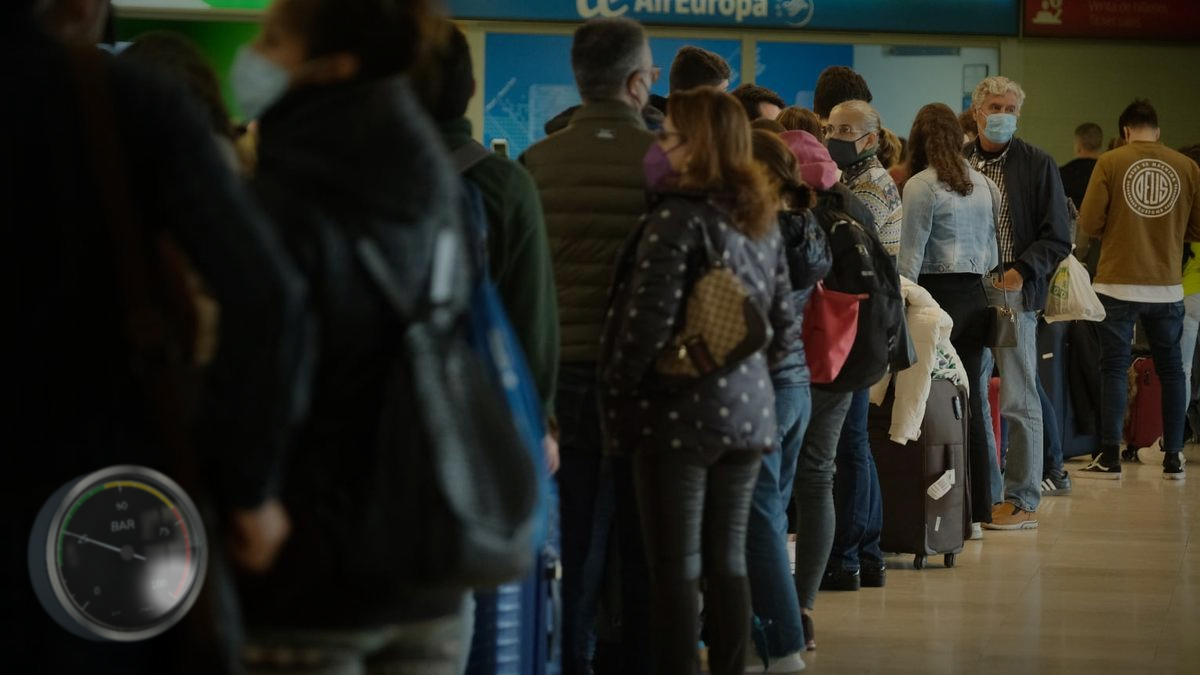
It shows 25; bar
